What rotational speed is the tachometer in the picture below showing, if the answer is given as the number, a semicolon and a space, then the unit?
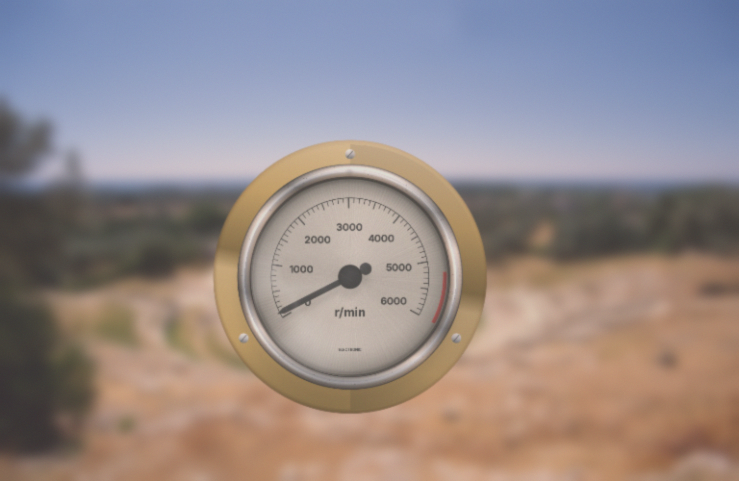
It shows 100; rpm
